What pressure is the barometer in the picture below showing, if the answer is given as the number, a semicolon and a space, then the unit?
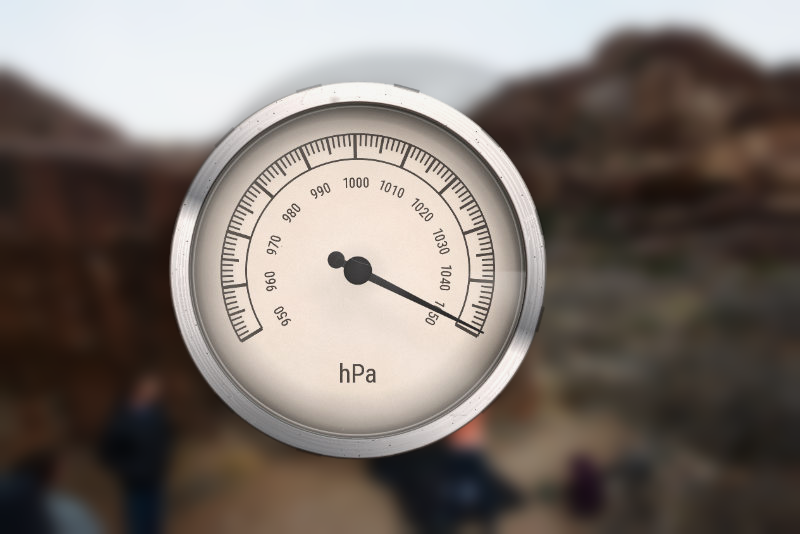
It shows 1049; hPa
